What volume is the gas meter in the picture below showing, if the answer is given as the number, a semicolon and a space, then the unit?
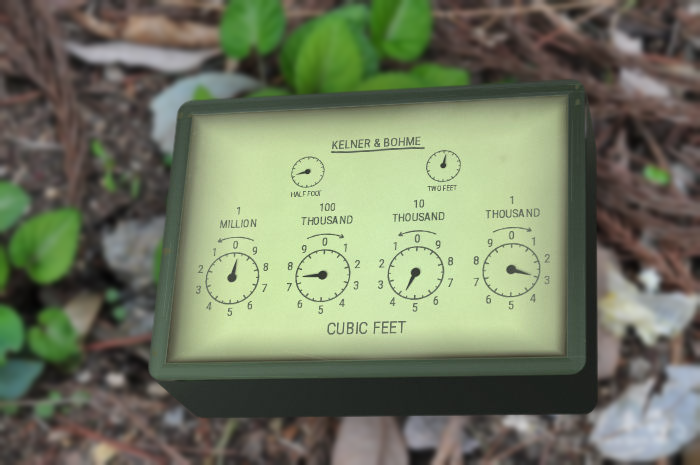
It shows 974300; ft³
